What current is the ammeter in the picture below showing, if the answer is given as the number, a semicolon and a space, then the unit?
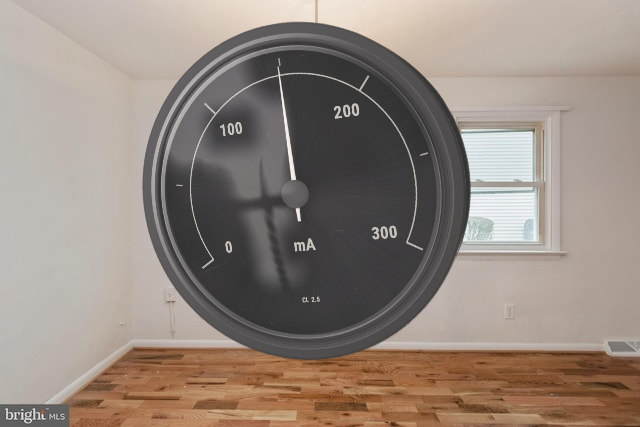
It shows 150; mA
